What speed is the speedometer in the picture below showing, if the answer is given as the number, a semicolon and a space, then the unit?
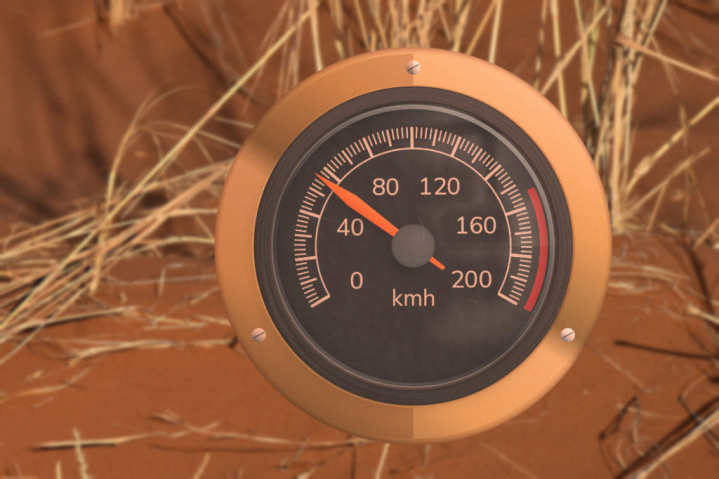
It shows 56; km/h
